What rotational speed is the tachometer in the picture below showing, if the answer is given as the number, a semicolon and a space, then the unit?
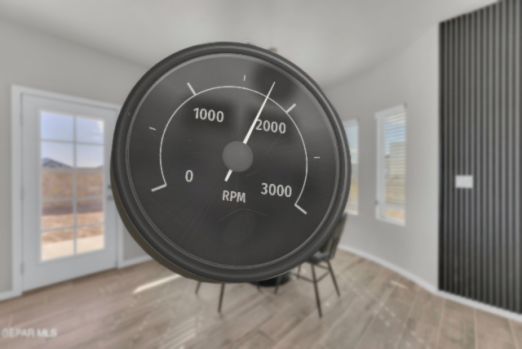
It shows 1750; rpm
